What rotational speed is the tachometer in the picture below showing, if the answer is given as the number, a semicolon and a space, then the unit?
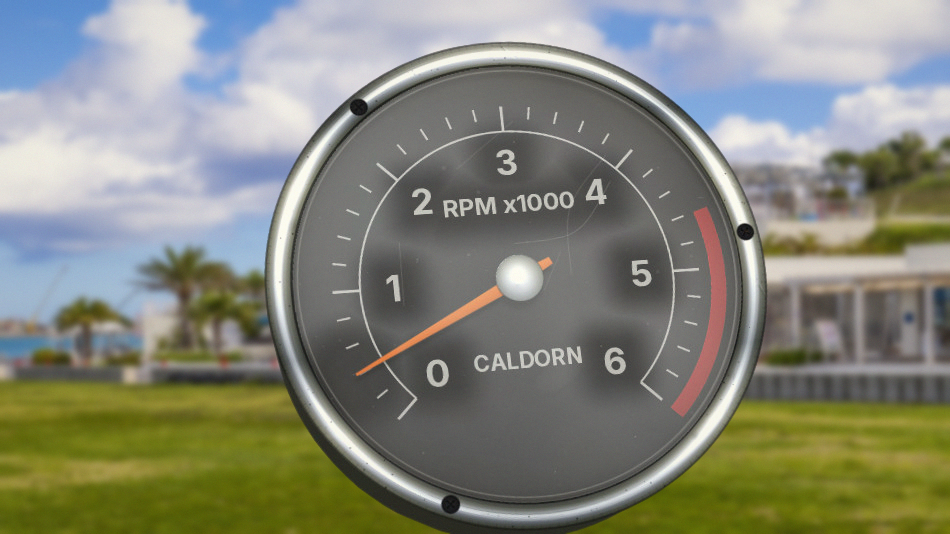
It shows 400; rpm
